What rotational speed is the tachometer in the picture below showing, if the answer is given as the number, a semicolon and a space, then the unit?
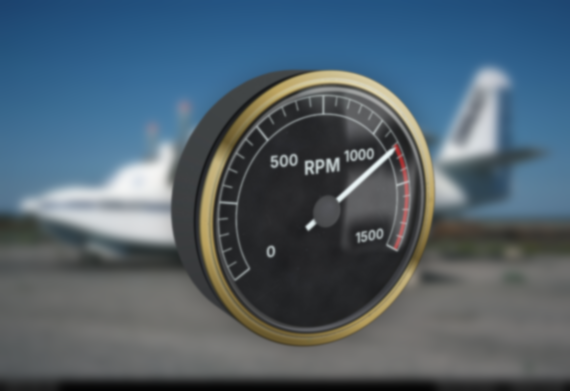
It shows 1100; rpm
